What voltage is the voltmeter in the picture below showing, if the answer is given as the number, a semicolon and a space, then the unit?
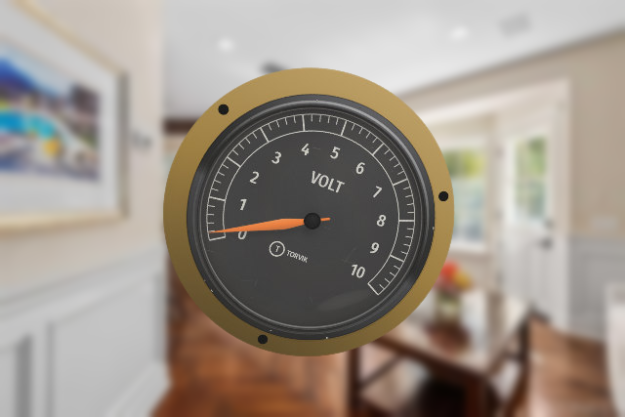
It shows 0.2; V
